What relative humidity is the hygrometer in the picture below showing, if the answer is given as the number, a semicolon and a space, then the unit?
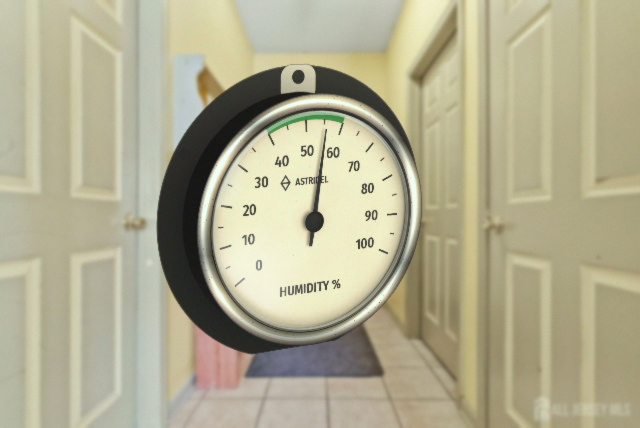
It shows 55; %
